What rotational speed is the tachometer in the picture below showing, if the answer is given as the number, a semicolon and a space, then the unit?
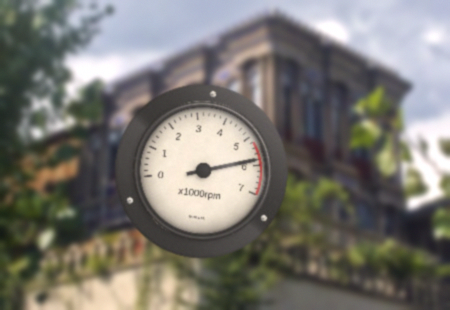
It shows 5800; rpm
